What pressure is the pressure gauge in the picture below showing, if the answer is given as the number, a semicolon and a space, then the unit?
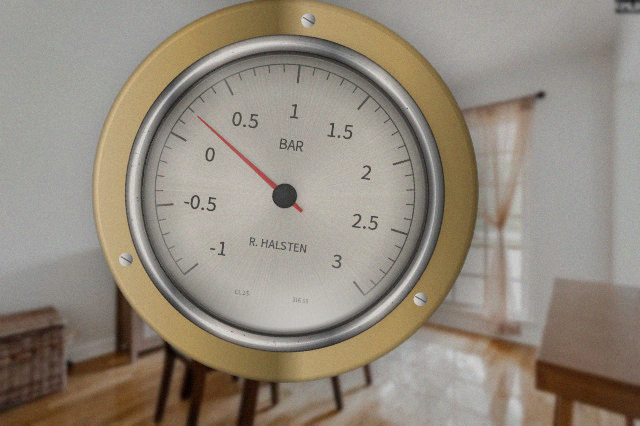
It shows 0.2; bar
